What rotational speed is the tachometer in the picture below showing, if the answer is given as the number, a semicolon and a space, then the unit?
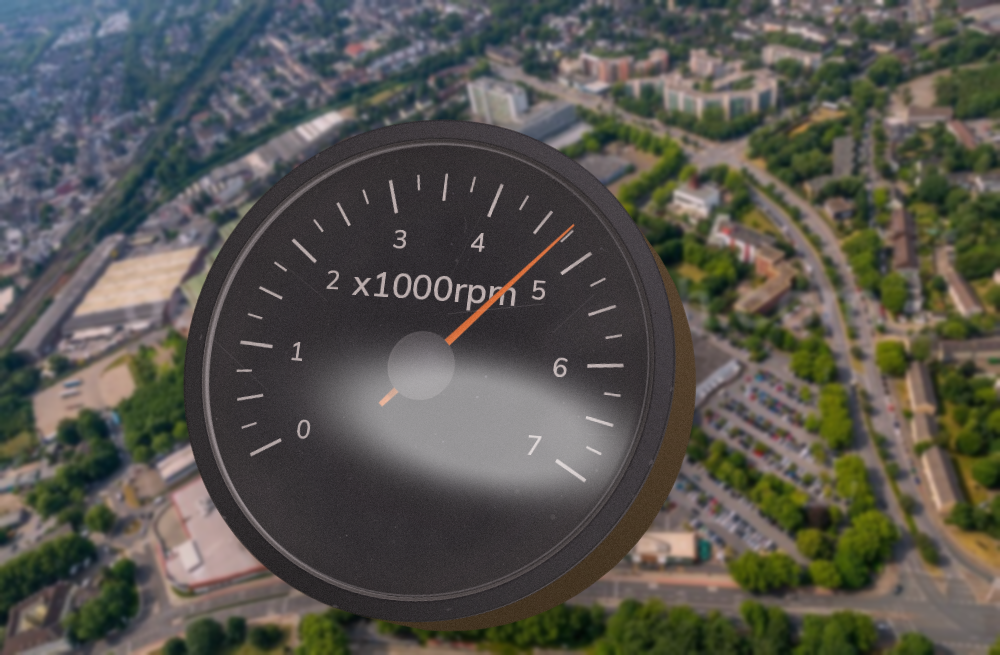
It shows 4750; rpm
